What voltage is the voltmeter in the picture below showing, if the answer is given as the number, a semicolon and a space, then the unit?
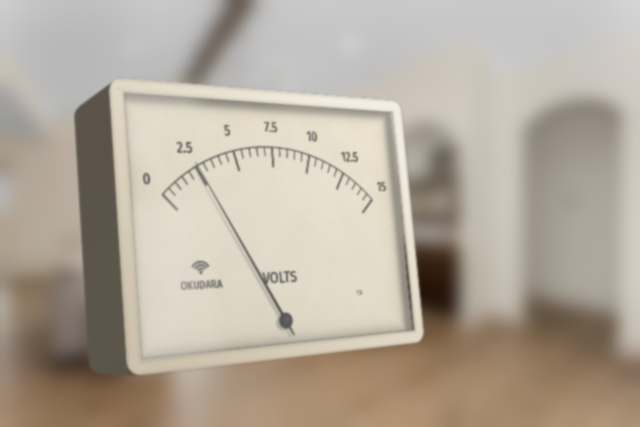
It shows 2.5; V
